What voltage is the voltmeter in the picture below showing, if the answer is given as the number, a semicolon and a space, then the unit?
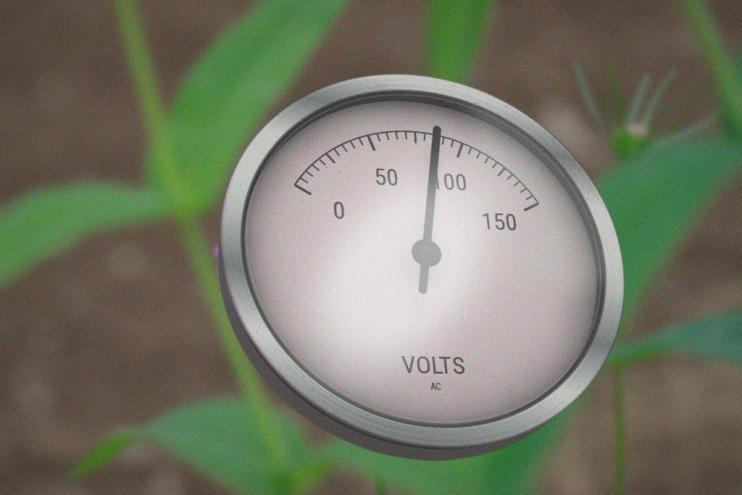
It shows 85; V
